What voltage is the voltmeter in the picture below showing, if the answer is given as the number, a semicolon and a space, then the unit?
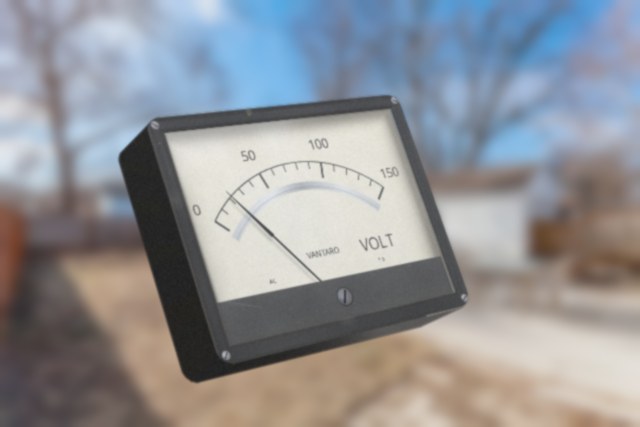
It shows 20; V
